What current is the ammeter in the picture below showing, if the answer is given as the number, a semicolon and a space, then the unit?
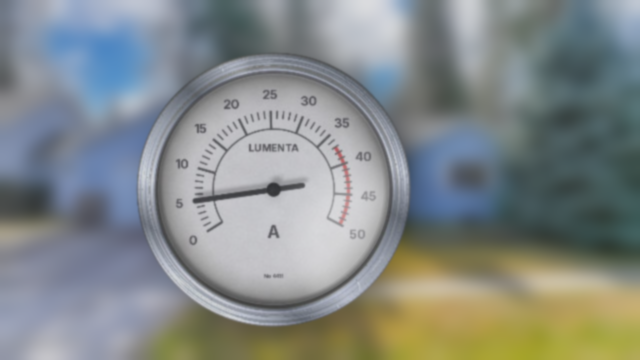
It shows 5; A
